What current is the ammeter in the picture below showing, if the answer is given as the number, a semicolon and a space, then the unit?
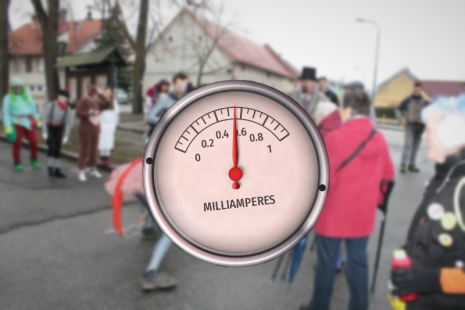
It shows 0.55; mA
